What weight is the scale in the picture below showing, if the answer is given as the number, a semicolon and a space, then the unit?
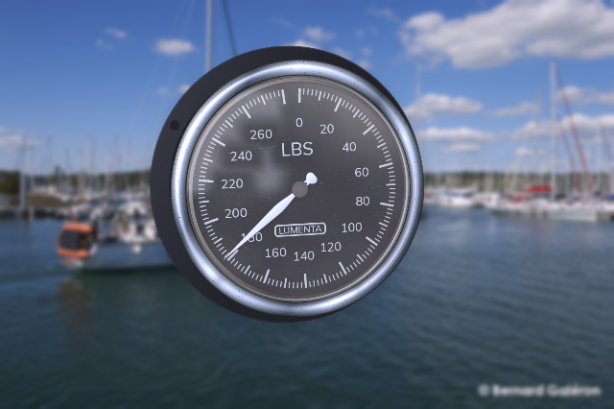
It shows 182; lb
